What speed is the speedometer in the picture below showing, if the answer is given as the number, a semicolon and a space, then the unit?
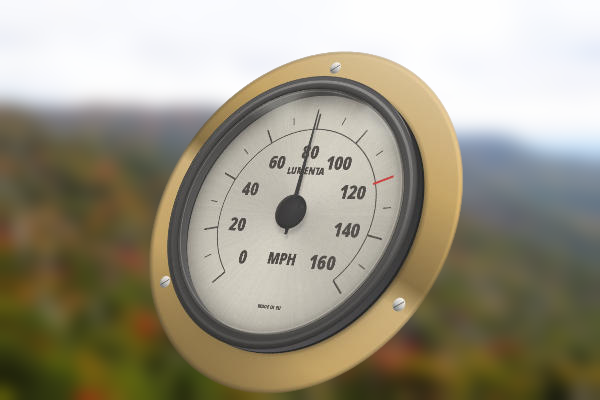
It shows 80; mph
